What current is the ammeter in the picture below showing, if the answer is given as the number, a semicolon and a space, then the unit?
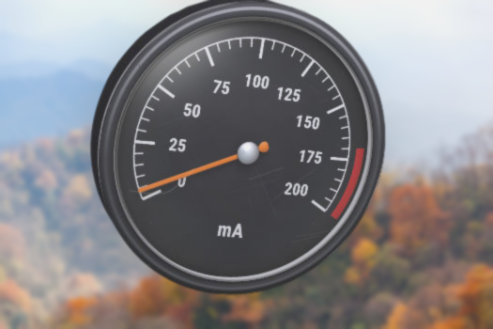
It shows 5; mA
